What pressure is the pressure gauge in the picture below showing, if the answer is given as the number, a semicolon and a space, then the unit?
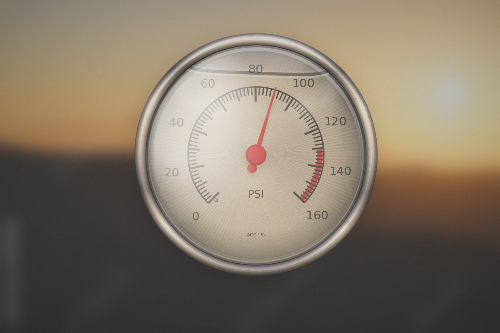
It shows 90; psi
